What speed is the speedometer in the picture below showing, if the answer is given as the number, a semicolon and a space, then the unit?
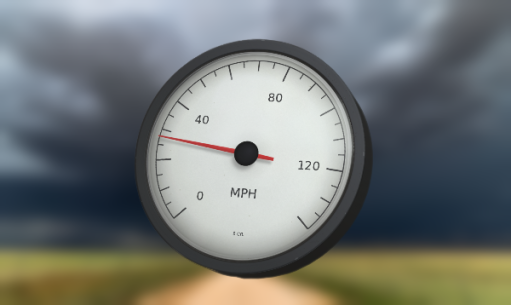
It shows 27.5; mph
